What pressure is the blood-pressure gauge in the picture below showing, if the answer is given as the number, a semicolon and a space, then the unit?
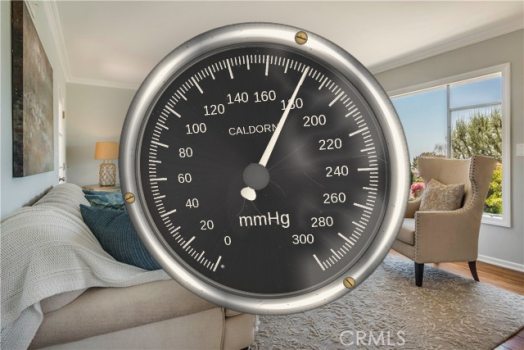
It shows 180; mmHg
